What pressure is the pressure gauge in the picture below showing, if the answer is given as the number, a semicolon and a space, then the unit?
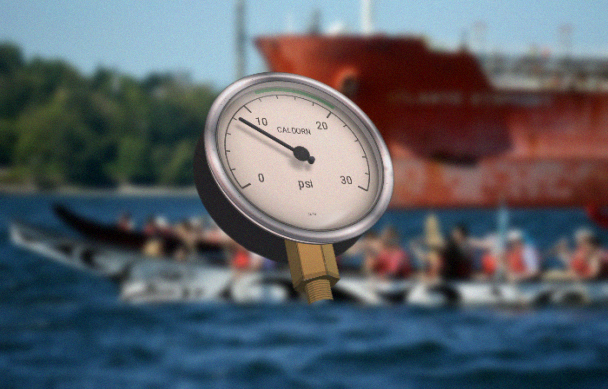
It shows 8; psi
